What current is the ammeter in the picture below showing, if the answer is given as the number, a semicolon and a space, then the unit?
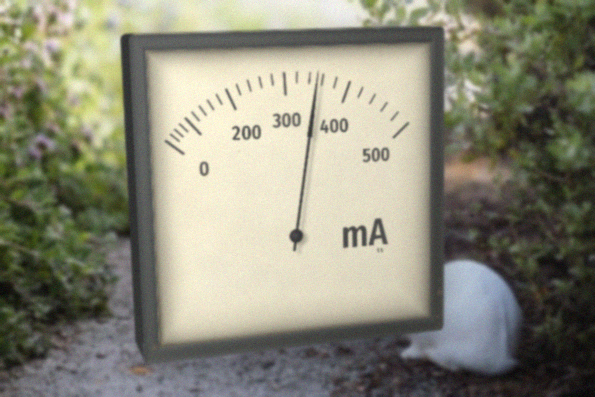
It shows 350; mA
